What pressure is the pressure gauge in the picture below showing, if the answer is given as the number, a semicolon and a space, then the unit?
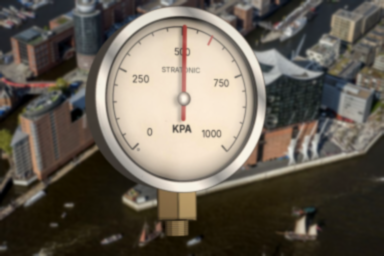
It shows 500; kPa
